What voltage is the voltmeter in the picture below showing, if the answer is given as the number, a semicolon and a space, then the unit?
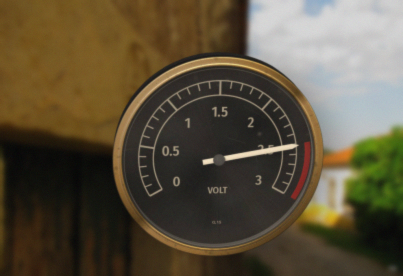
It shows 2.5; V
